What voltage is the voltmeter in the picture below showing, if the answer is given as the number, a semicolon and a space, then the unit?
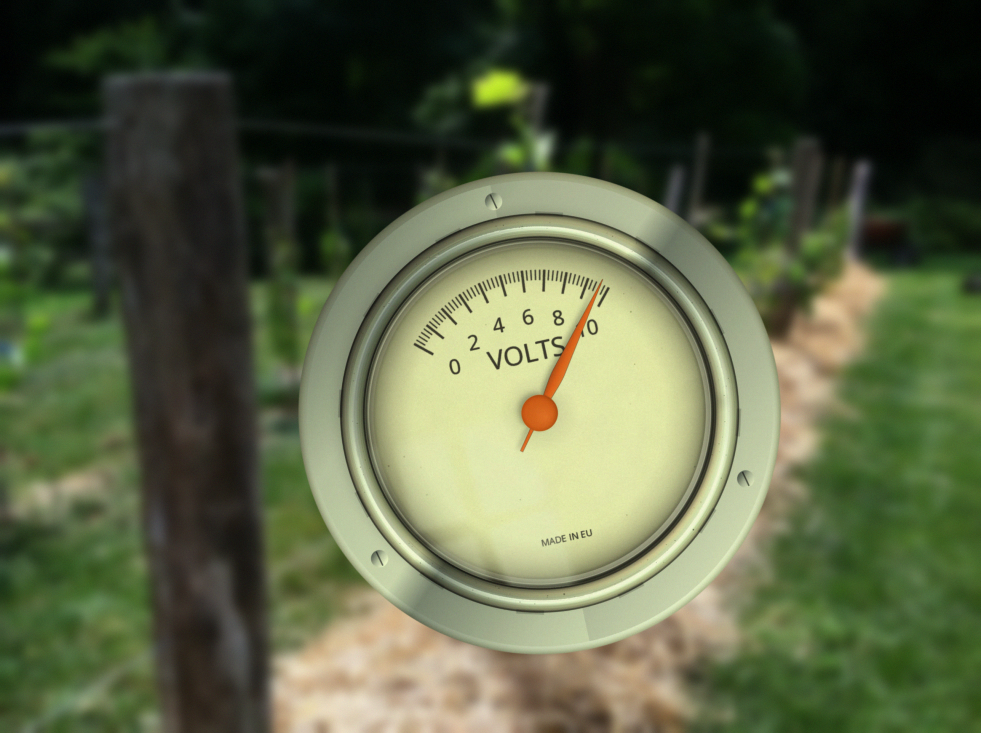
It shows 9.6; V
